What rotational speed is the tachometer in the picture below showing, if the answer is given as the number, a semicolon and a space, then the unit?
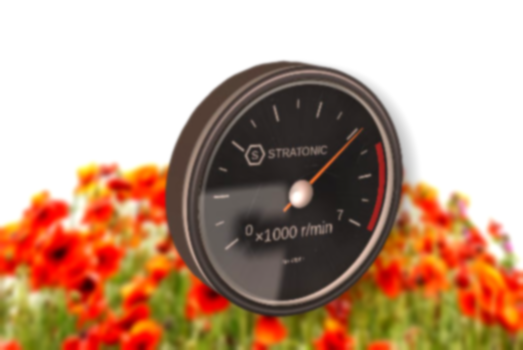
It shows 5000; rpm
